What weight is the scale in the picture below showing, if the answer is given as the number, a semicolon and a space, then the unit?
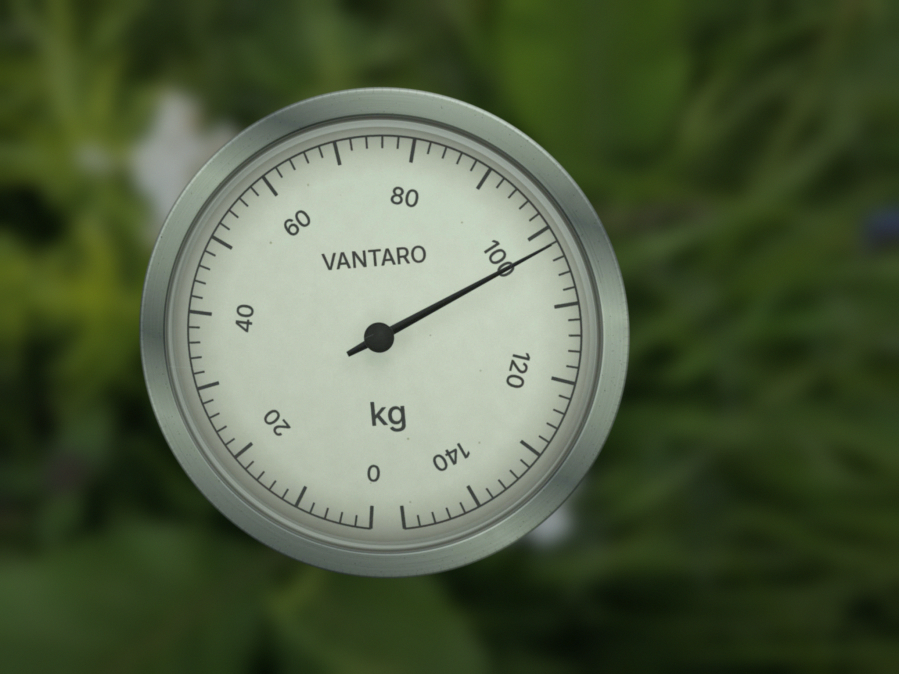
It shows 102; kg
